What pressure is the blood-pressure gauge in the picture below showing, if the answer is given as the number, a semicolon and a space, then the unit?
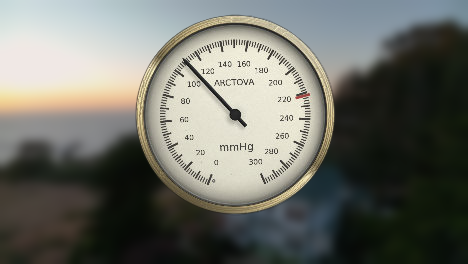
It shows 110; mmHg
